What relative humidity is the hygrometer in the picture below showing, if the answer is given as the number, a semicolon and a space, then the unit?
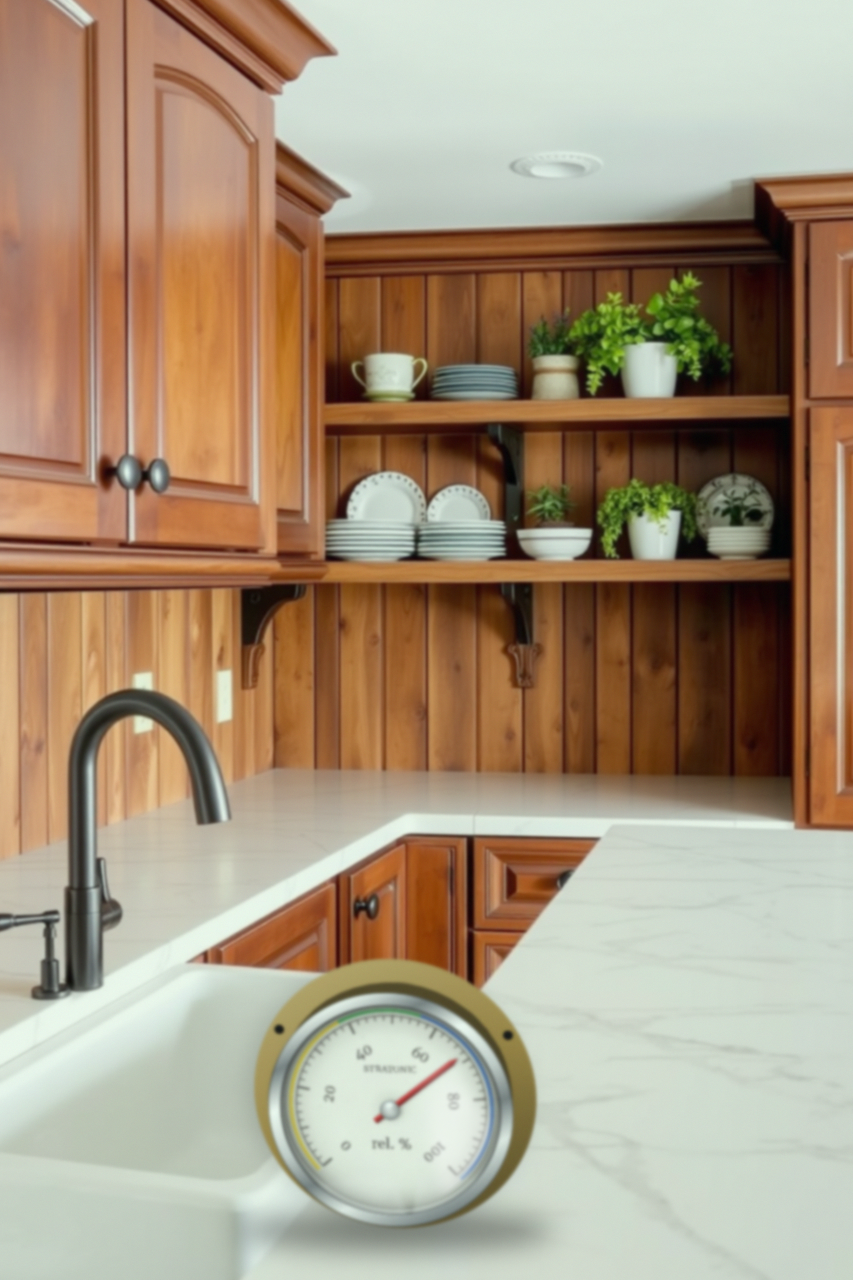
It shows 68; %
